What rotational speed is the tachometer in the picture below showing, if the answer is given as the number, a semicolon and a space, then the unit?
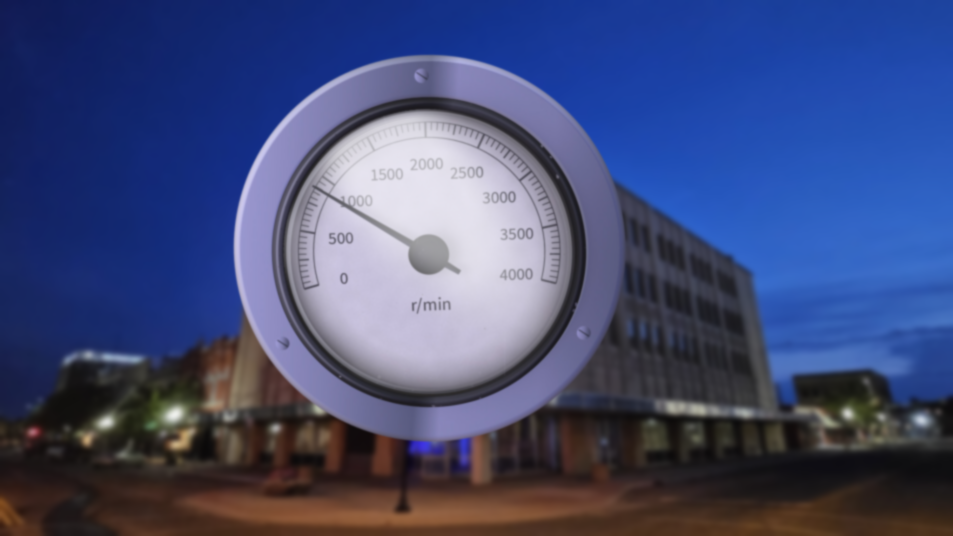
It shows 900; rpm
